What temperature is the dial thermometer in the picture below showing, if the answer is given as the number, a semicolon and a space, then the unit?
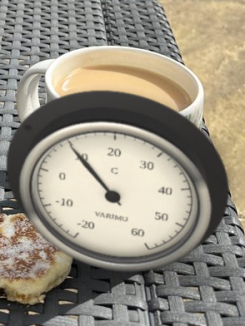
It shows 10; °C
